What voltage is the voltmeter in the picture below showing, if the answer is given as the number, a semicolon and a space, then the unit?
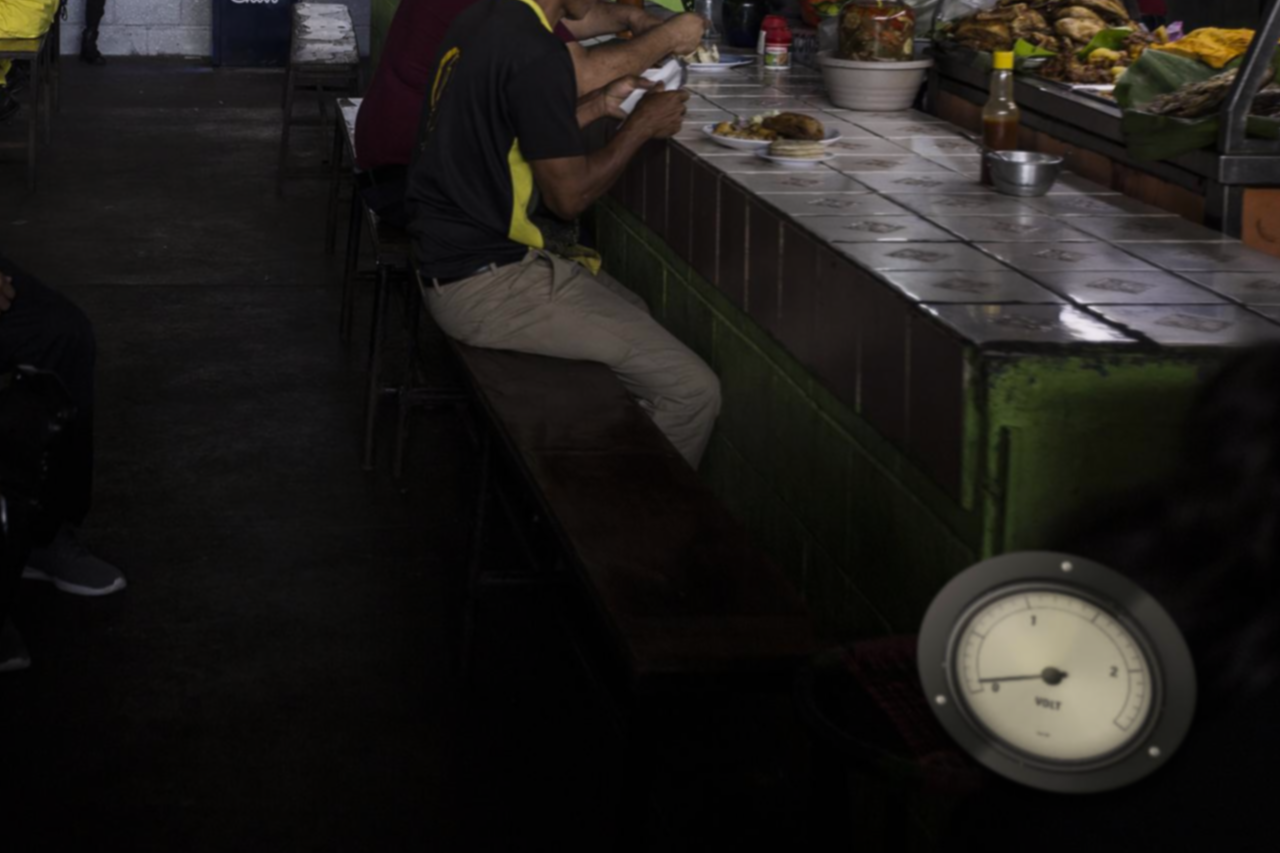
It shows 0.1; V
